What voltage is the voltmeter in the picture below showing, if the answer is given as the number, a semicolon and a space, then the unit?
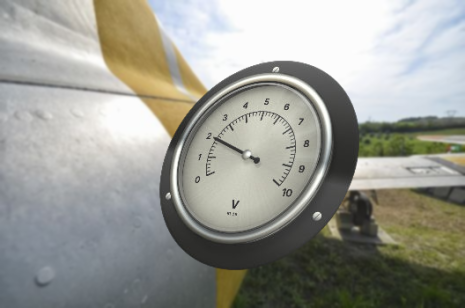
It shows 2; V
